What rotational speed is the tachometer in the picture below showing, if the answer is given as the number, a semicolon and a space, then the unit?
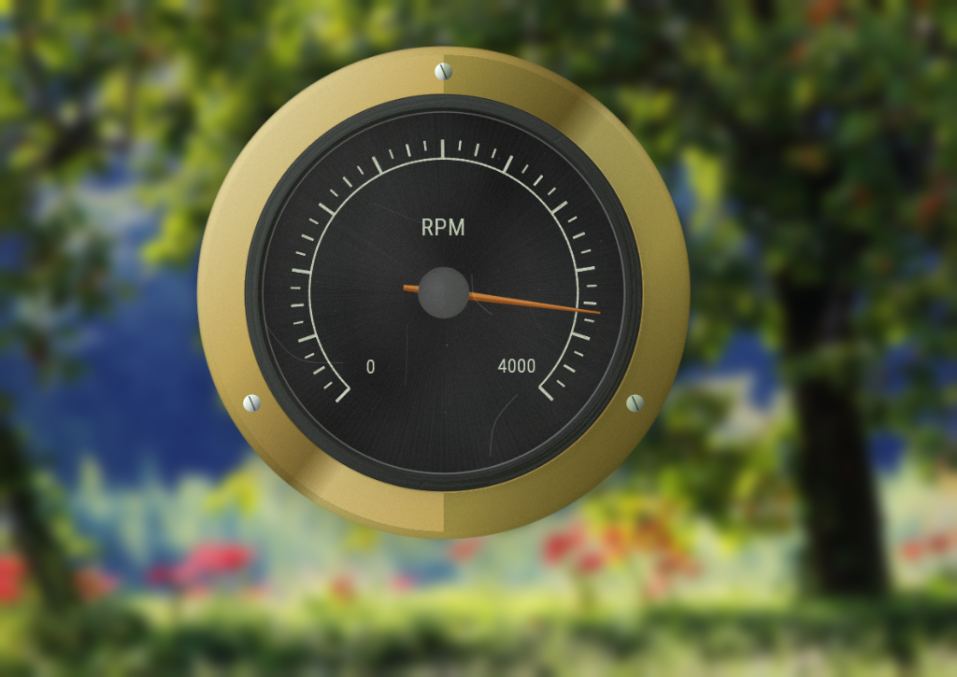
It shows 3450; rpm
